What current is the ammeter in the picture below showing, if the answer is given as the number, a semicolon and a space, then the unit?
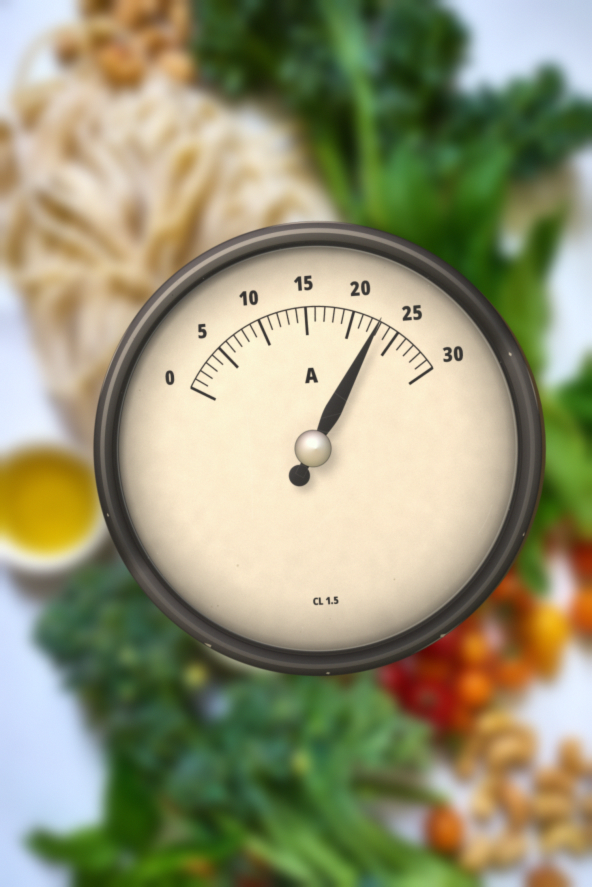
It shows 23; A
